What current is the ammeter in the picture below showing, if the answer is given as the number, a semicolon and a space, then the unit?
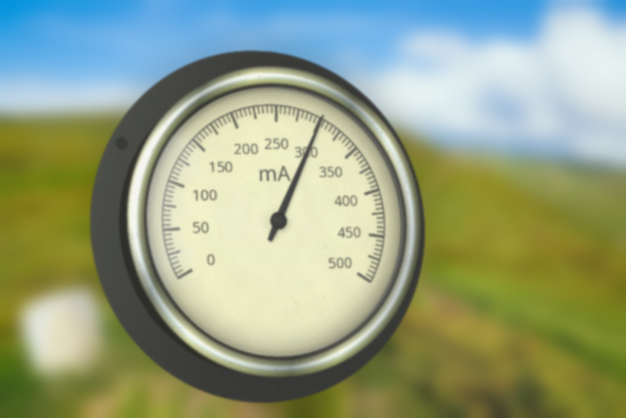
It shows 300; mA
